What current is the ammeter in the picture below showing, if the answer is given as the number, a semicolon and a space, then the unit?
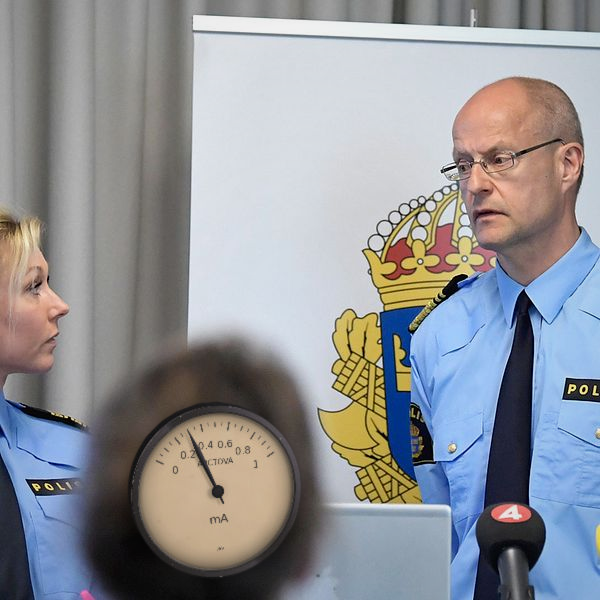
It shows 0.3; mA
